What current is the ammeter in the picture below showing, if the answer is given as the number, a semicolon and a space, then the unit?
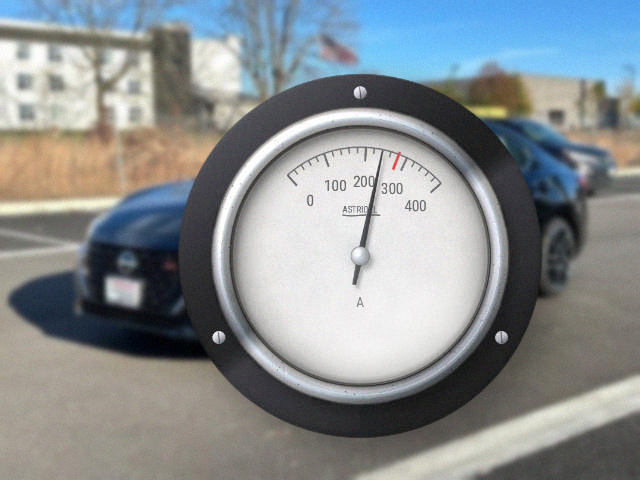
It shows 240; A
